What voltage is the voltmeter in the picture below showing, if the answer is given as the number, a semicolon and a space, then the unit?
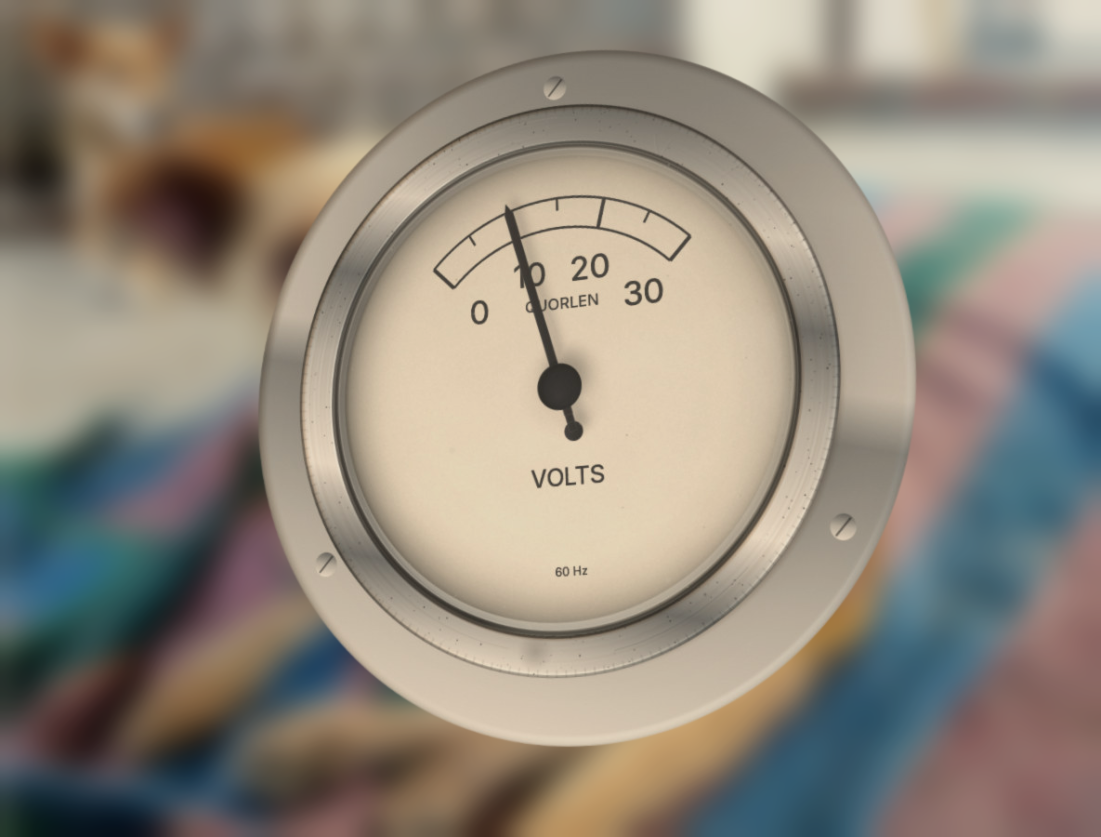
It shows 10; V
